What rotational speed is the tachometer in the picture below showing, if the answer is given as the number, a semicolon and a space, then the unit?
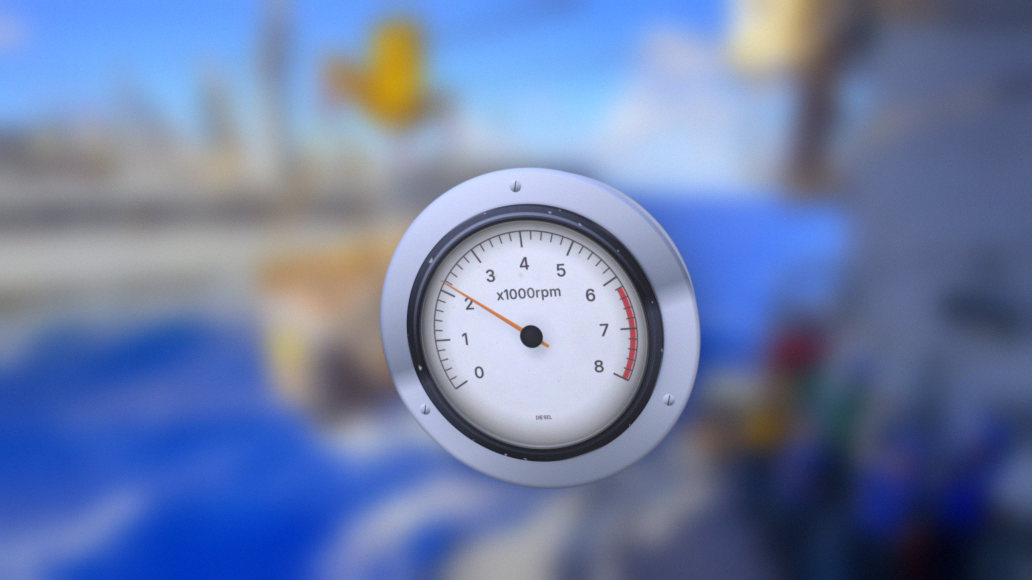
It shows 2200; rpm
